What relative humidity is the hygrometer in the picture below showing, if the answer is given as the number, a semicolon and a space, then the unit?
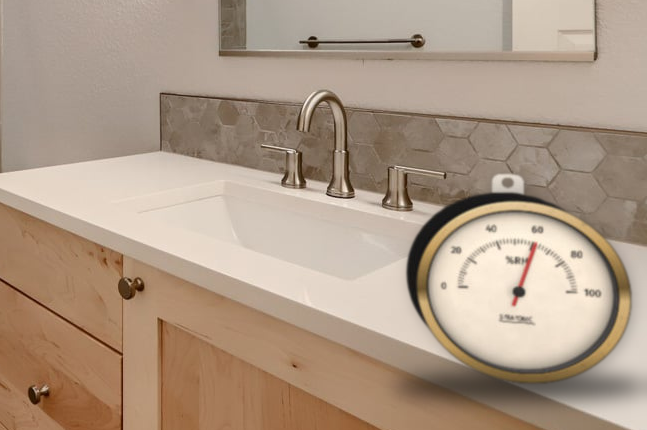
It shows 60; %
